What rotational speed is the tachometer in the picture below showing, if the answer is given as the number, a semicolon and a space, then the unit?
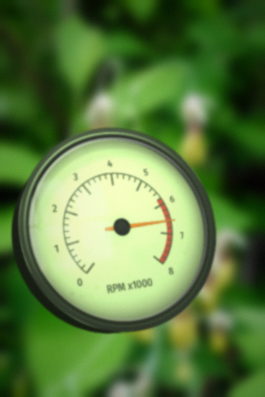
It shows 6600; rpm
